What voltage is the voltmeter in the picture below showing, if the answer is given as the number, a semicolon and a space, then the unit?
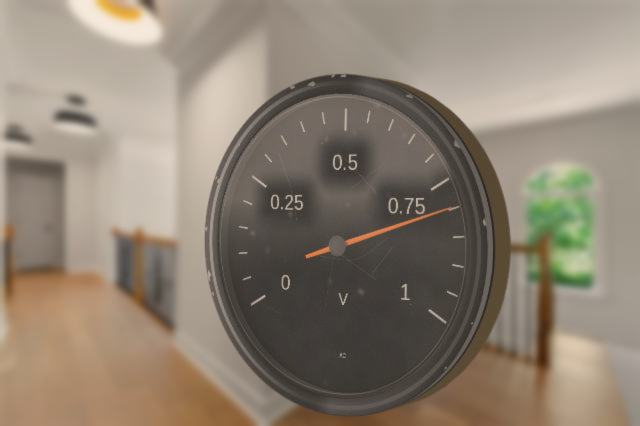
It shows 0.8; V
